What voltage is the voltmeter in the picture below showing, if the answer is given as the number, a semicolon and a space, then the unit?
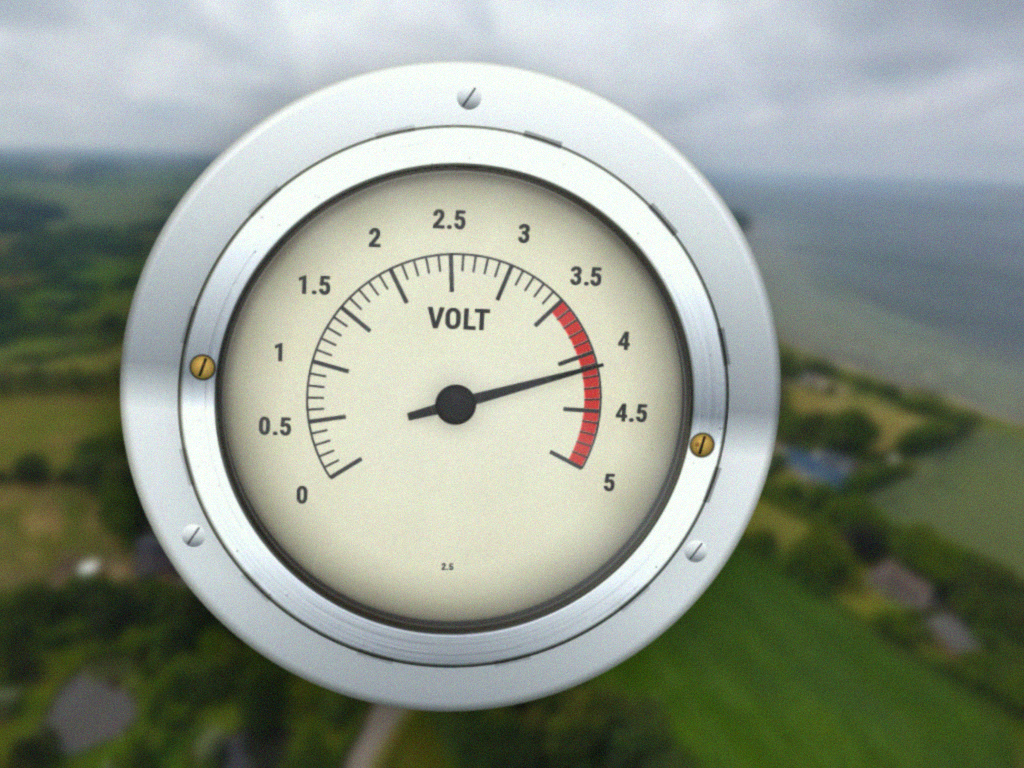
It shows 4.1; V
